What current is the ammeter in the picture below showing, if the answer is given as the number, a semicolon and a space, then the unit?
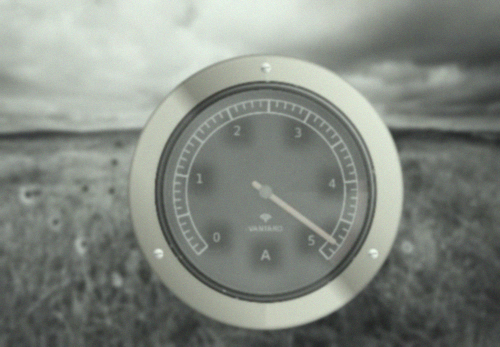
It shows 4.8; A
